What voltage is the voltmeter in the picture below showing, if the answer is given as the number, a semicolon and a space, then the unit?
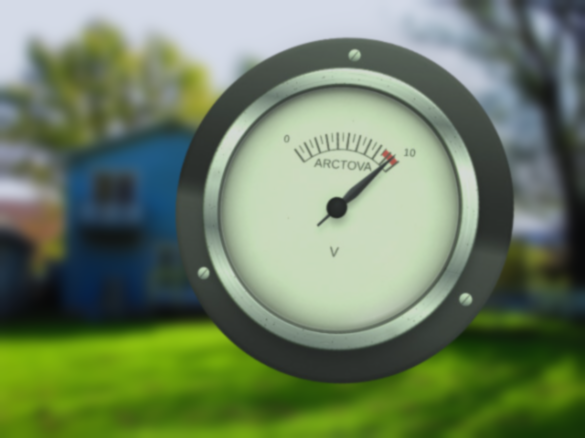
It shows 9.5; V
